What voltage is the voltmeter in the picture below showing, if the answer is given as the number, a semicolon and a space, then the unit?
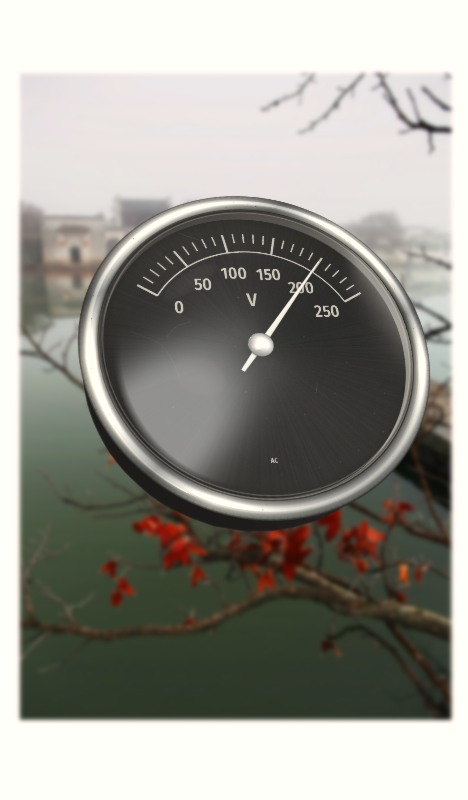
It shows 200; V
